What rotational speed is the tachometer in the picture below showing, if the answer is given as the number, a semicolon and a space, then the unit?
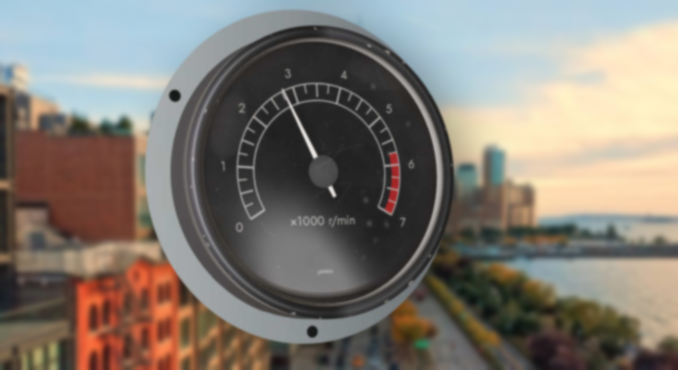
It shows 2750; rpm
